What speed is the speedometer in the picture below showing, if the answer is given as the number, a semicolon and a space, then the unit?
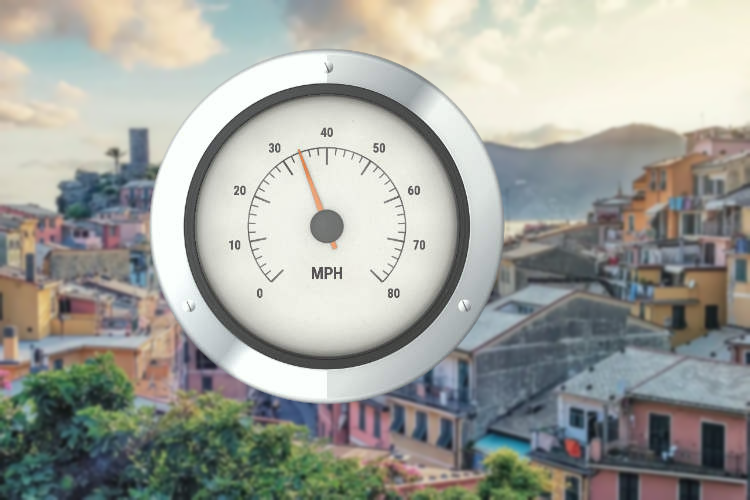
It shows 34; mph
